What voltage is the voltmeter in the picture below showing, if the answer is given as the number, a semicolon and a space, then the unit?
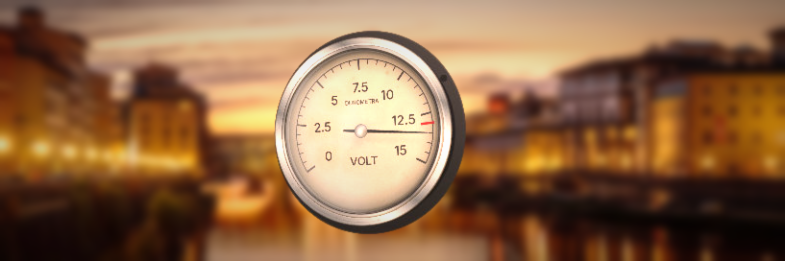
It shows 13.5; V
